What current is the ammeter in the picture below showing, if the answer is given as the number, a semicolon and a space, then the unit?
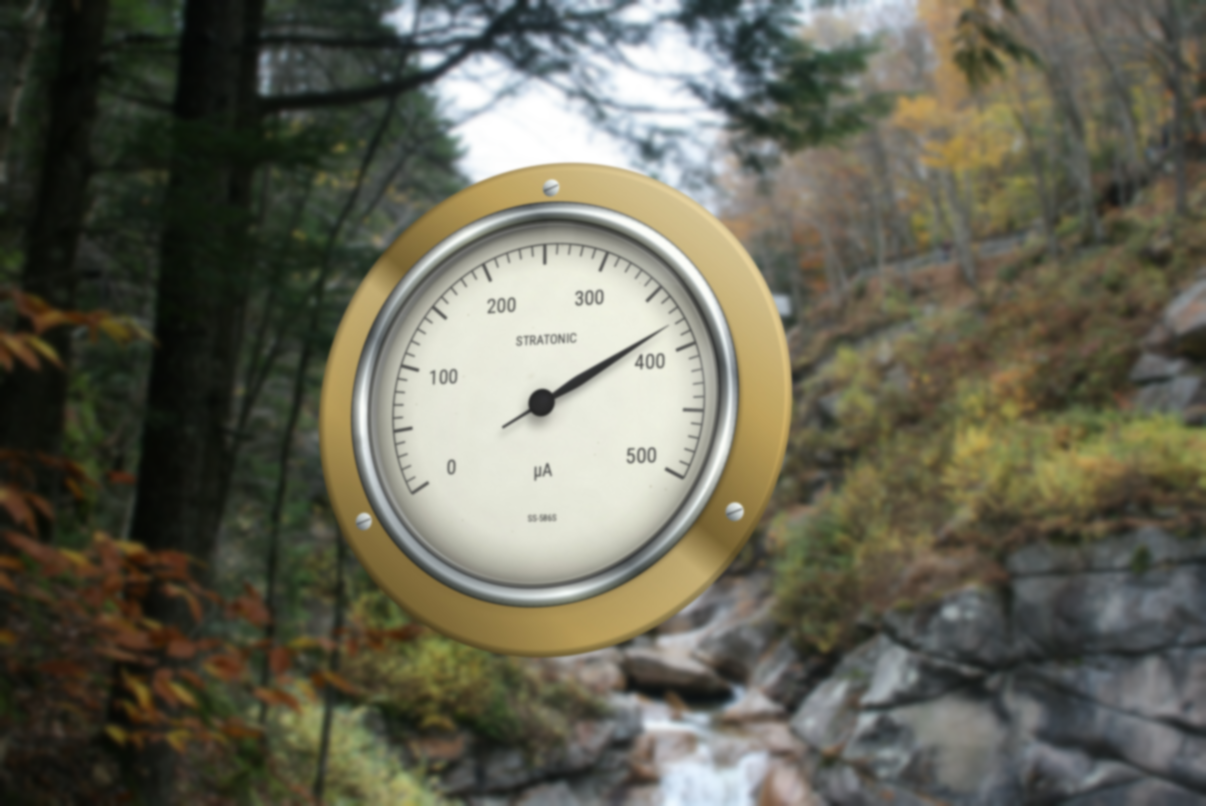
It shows 380; µA
